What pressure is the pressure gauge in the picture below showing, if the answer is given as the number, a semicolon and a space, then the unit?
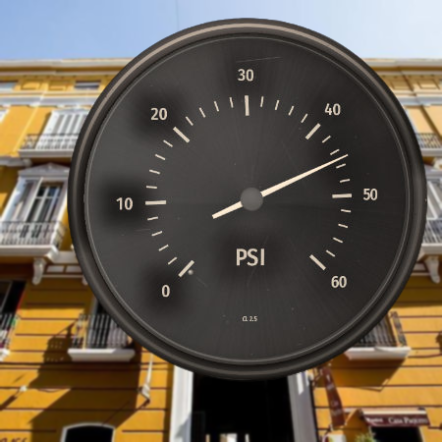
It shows 45; psi
